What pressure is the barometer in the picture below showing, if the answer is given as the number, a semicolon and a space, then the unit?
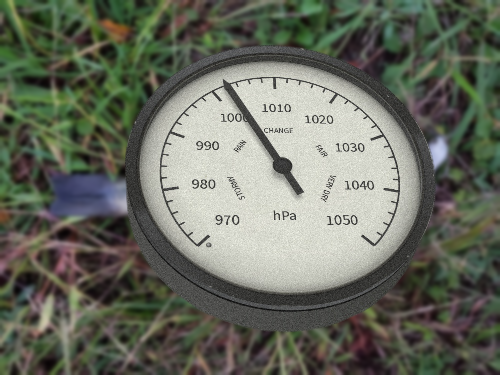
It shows 1002; hPa
